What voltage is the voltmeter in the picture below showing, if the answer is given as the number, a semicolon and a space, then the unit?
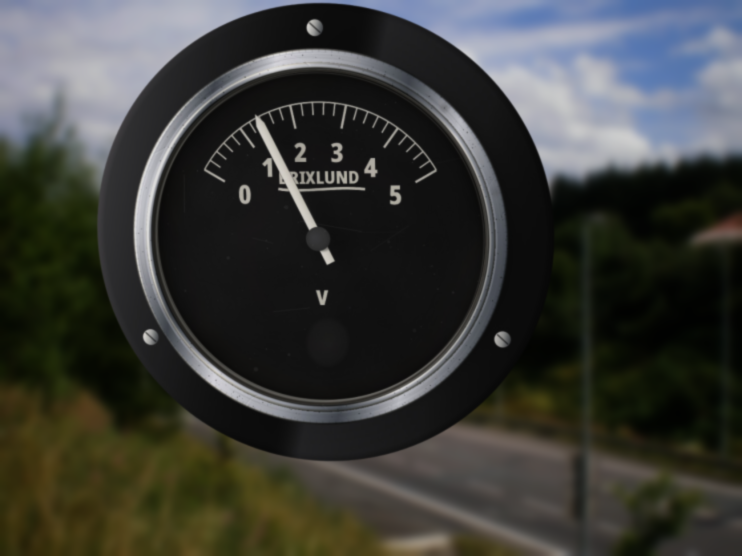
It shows 1.4; V
